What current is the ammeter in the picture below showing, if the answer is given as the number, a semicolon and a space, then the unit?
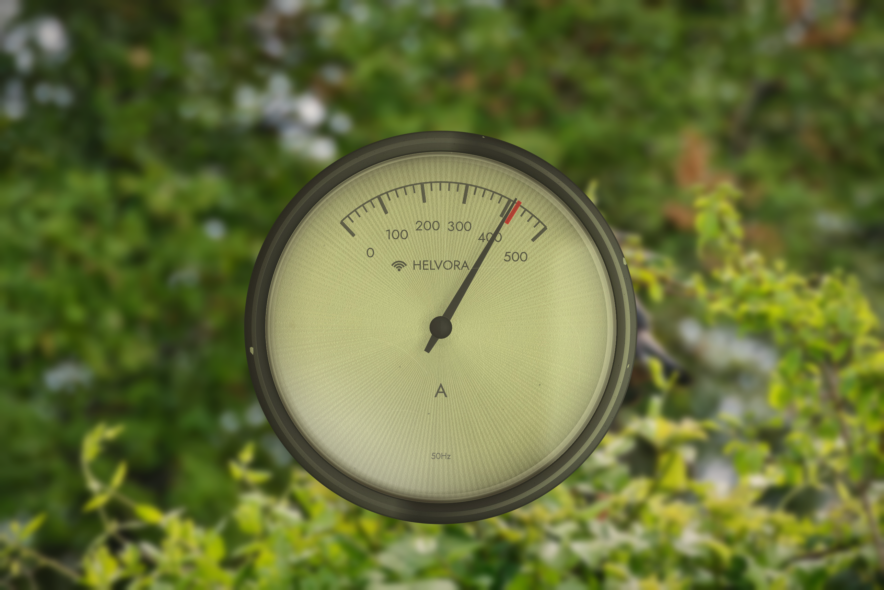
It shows 410; A
